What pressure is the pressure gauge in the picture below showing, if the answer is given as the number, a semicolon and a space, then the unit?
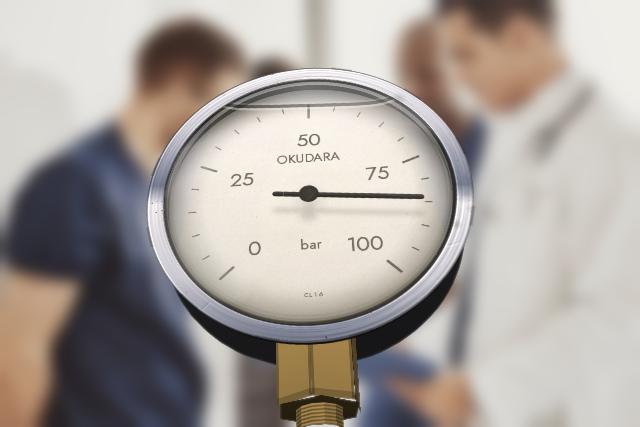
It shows 85; bar
